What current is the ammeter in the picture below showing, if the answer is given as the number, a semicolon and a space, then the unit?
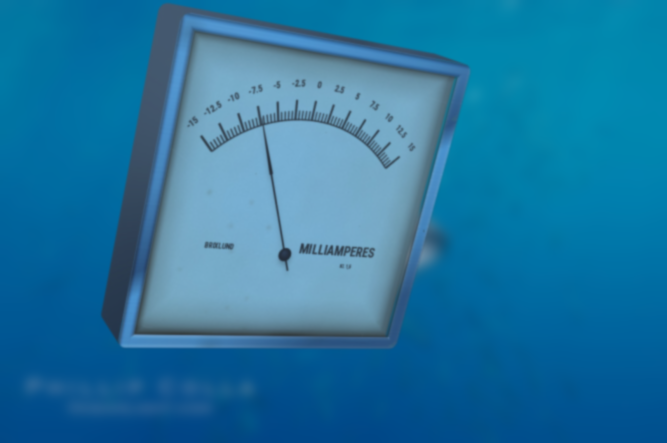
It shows -7.5; mA
